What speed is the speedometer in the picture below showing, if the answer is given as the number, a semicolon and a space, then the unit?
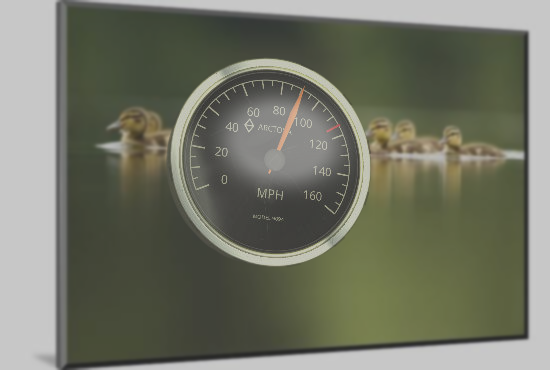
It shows 90; mph
